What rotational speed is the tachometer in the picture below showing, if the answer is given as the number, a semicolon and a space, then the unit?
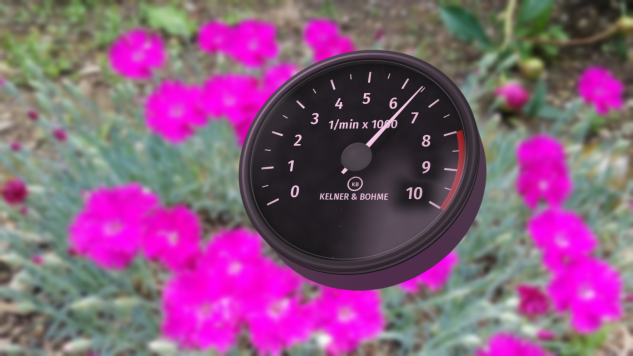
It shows 6500; rpm
